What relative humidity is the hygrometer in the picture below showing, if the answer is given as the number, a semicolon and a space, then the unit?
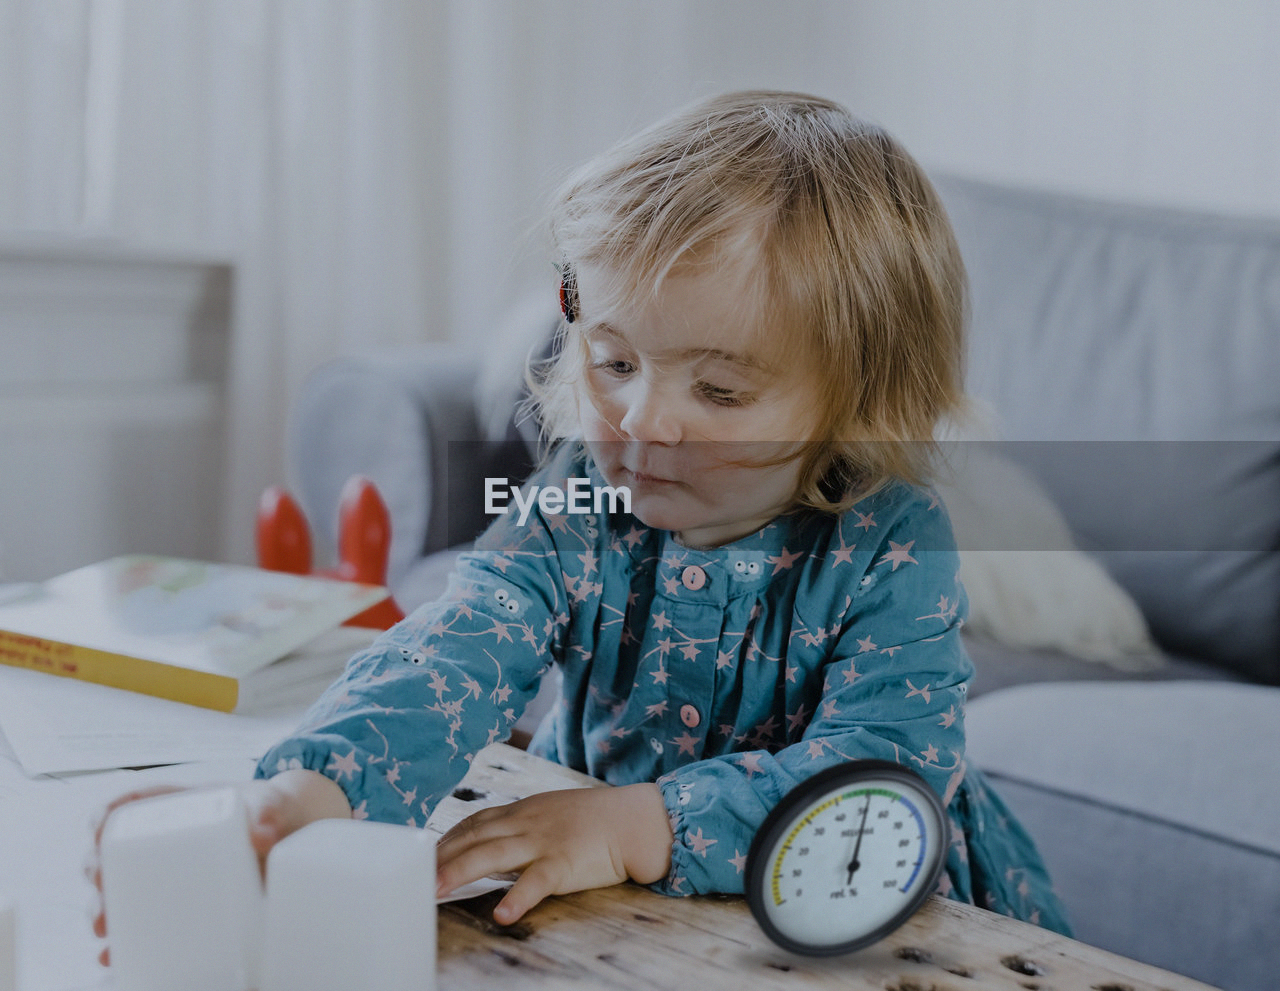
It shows 50; %
